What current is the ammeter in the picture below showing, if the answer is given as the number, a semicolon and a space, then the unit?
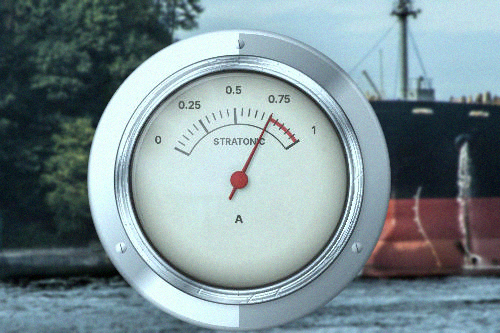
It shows 0.75; A
